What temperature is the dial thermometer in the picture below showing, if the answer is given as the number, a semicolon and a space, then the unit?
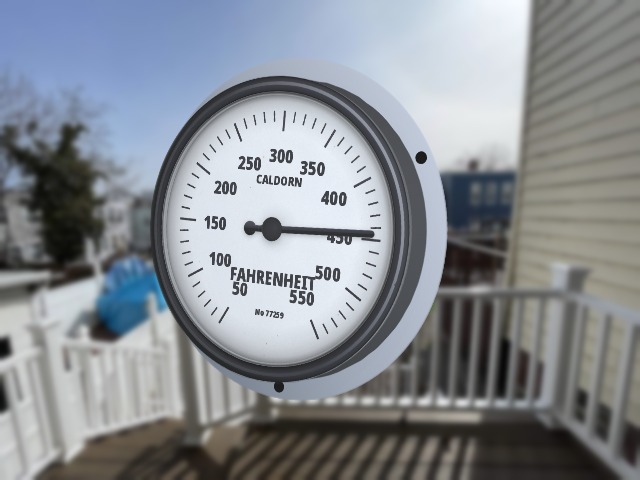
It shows 445; °F
